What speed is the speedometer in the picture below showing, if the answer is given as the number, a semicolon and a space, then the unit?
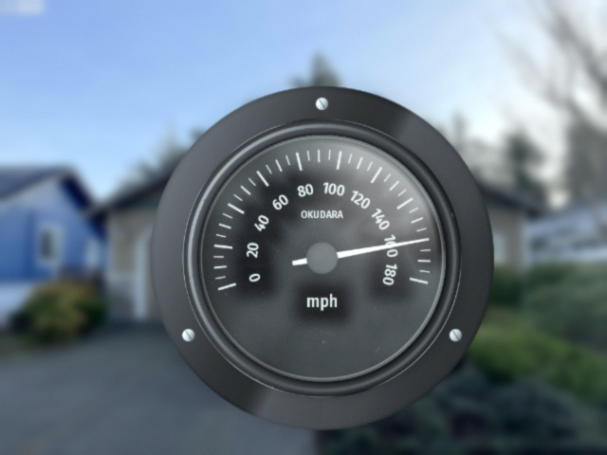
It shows 160; mph
